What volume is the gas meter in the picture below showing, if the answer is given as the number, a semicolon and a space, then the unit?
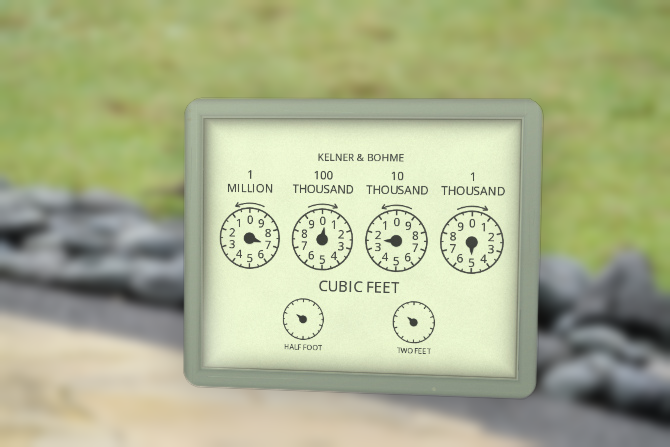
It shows 702500; ft³
